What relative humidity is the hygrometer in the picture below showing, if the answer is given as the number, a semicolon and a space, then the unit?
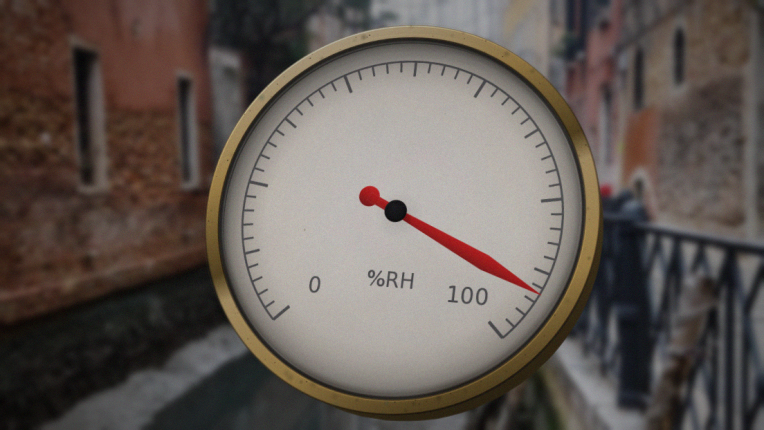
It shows 93; %
